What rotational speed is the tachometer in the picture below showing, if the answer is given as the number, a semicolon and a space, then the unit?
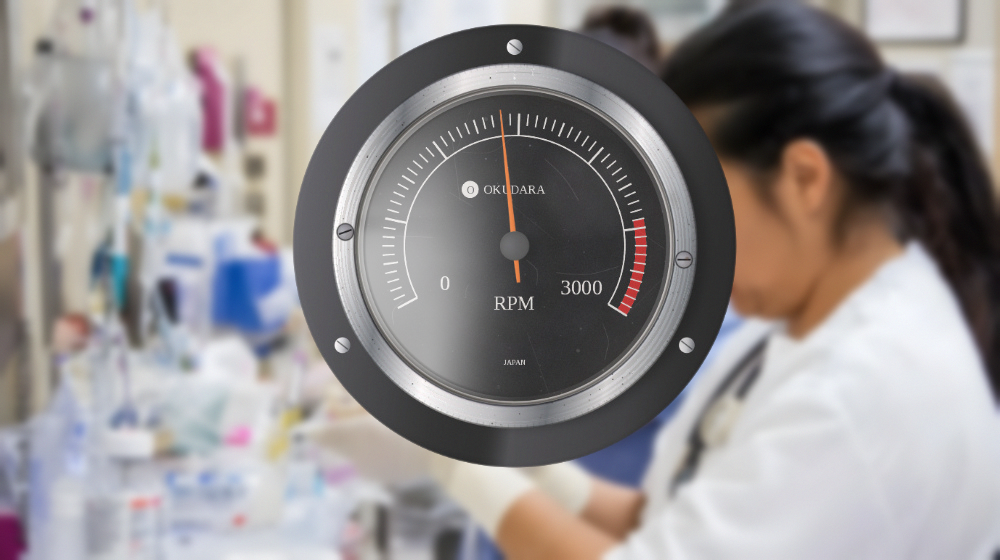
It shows 1400; rpm
